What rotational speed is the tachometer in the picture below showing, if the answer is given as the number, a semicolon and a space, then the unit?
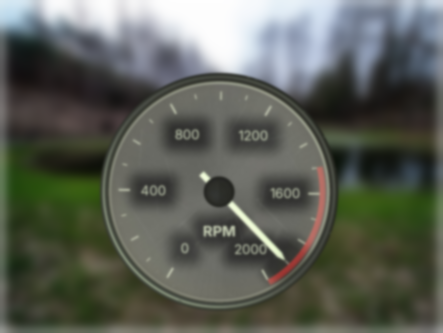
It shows 1900; rpm
